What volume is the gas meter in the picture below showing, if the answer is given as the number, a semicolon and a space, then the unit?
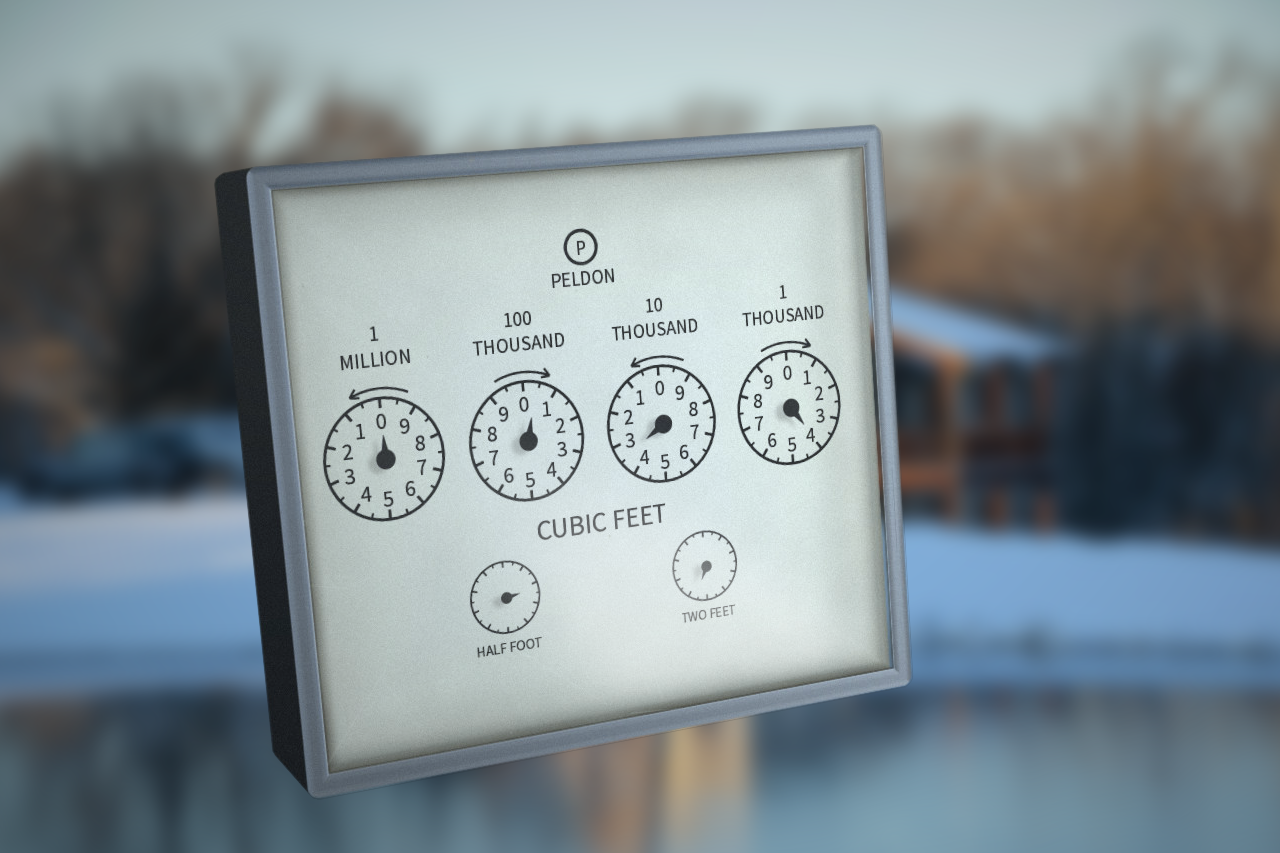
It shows 3400; ft³
